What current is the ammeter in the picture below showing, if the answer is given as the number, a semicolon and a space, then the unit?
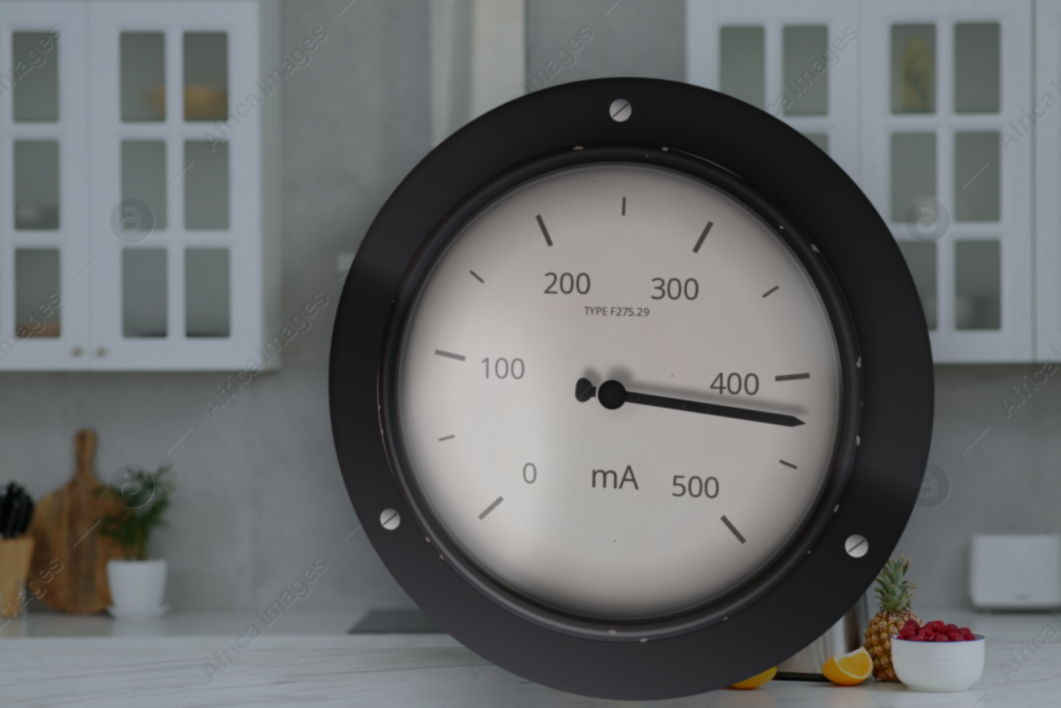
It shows 425; mA
